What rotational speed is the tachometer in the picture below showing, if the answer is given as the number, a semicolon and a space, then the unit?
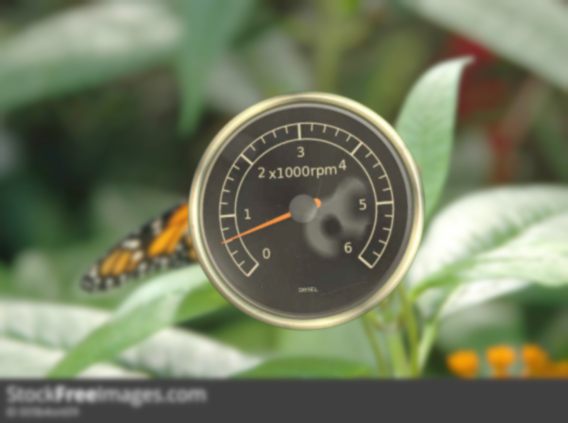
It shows 600; rpm
